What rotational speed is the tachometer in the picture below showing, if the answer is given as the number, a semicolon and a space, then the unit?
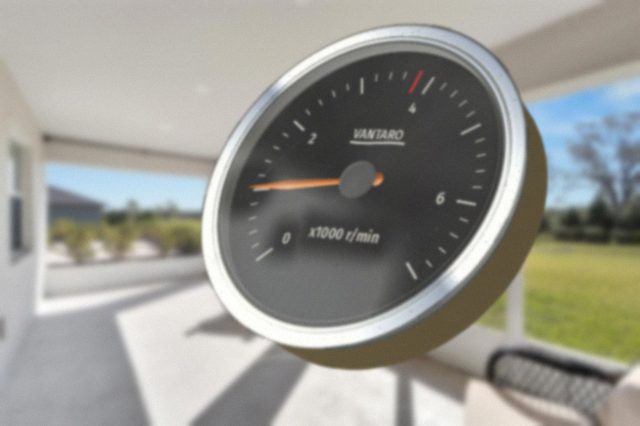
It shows 1000; rpm
